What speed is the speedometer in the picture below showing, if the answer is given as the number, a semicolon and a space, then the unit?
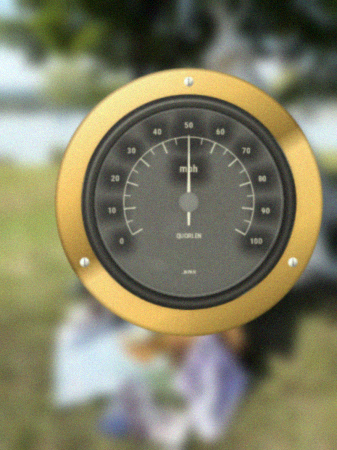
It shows 50; mph
